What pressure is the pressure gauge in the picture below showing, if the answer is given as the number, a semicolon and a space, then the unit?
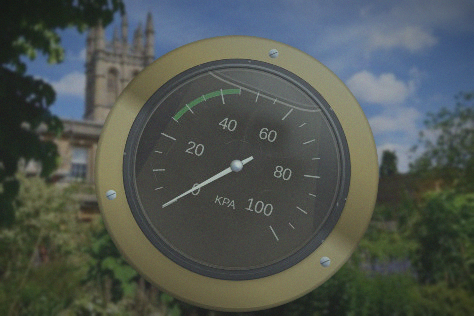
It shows 0; kPa
